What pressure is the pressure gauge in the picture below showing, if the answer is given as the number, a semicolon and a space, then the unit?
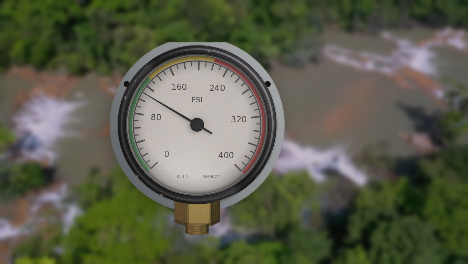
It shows 110; psi
